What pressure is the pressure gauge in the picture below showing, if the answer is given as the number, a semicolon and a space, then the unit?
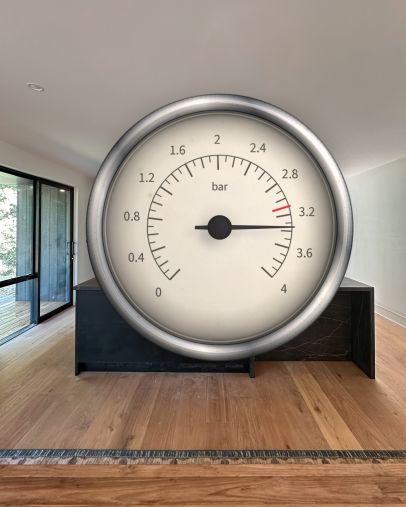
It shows 3.35; bar
